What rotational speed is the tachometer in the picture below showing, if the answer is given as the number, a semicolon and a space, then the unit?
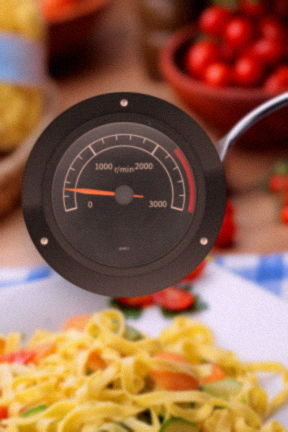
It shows 300; rpm
